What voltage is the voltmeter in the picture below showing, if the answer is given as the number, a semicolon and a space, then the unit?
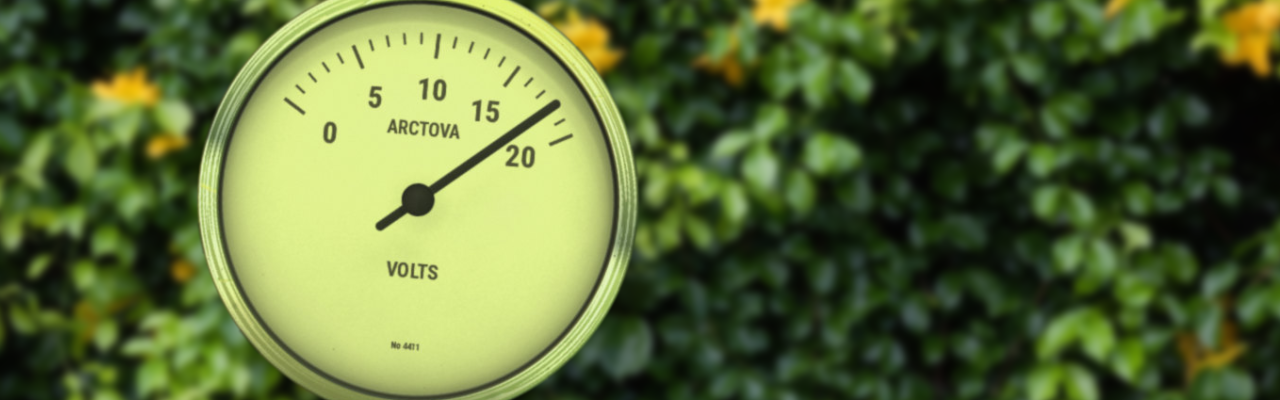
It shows 18; V
